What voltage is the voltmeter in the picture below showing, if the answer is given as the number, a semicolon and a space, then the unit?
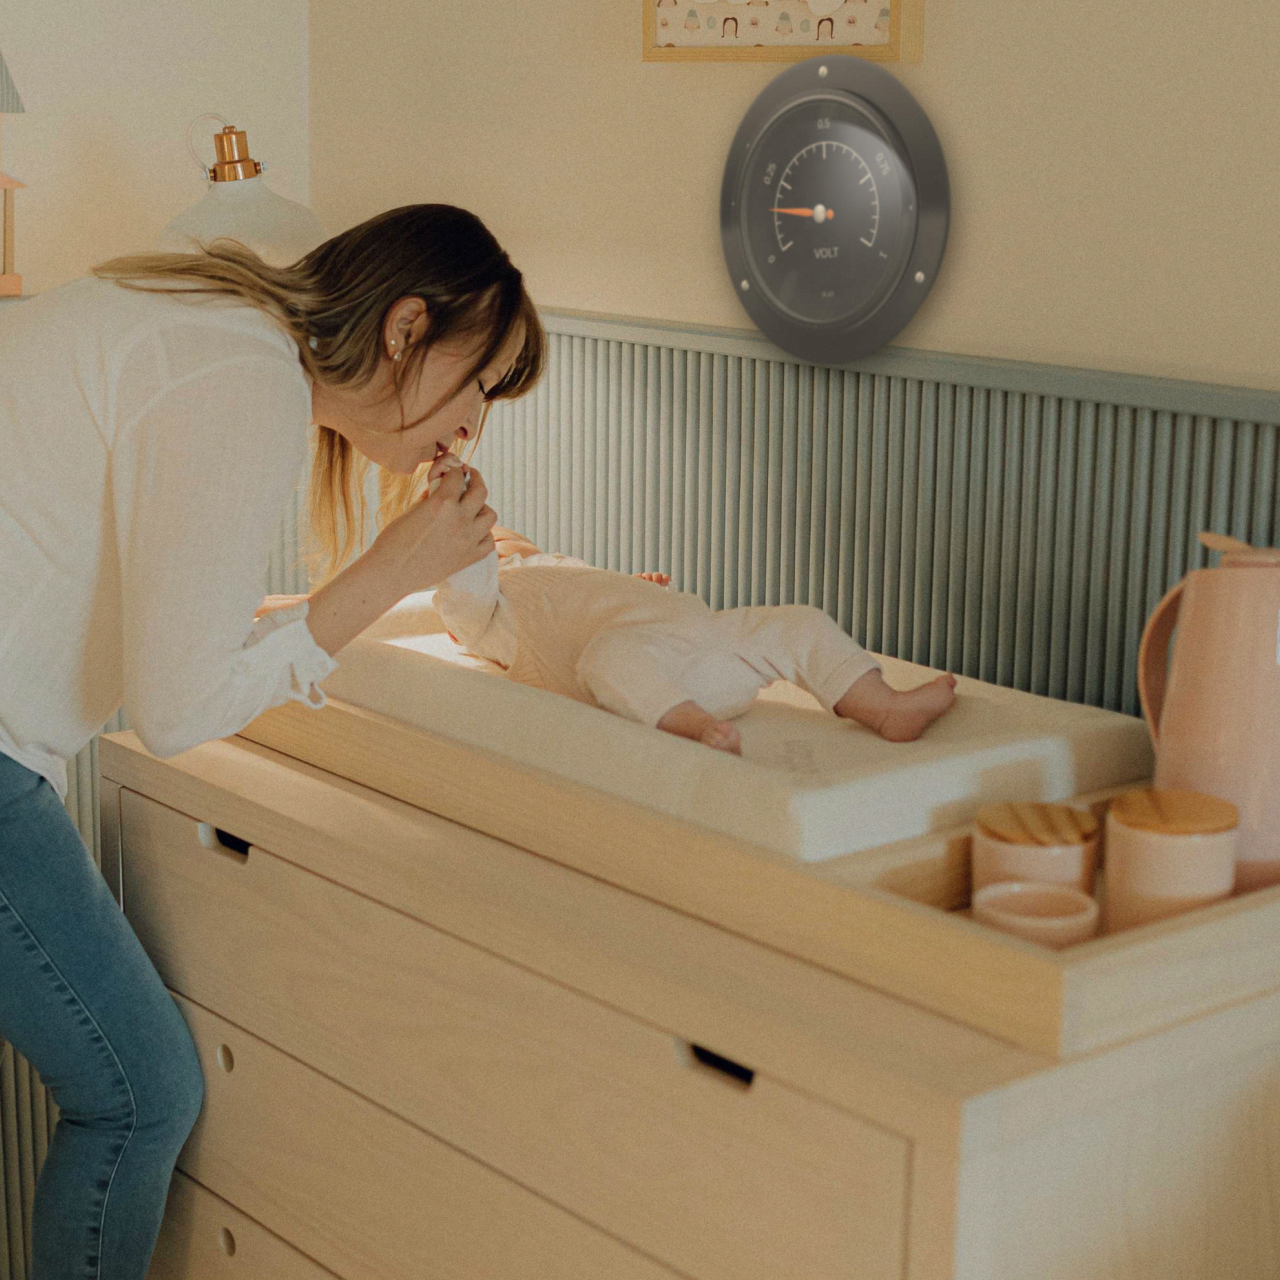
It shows 0.15; V
